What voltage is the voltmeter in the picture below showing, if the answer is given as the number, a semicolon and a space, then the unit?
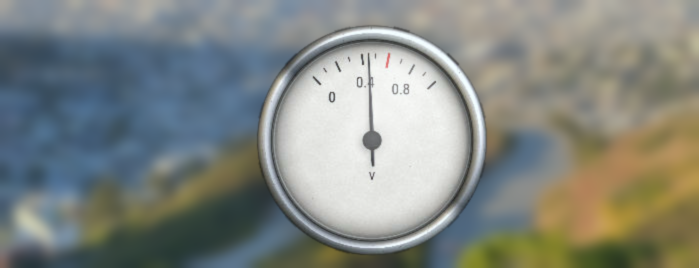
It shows 0.45; V
